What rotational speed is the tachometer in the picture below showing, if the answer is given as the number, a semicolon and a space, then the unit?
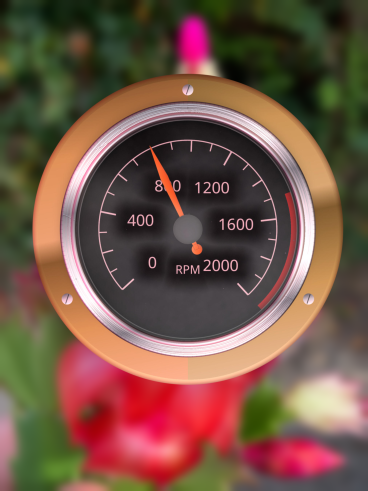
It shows 800; rpm
